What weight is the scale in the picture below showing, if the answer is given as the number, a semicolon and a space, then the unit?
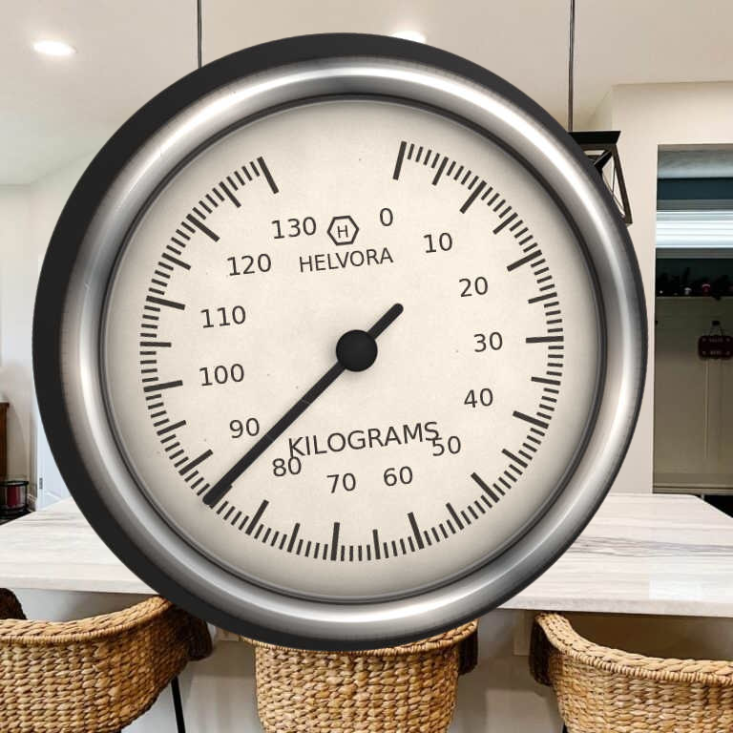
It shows 86; kg
